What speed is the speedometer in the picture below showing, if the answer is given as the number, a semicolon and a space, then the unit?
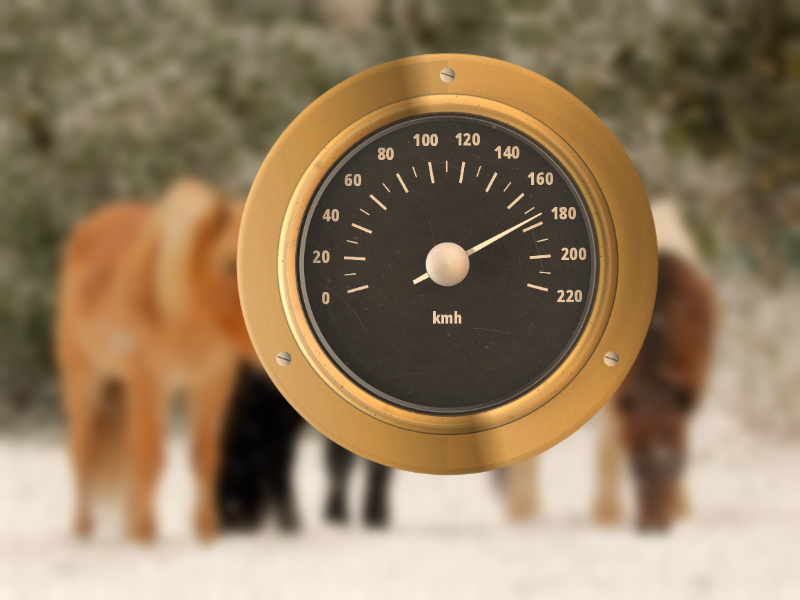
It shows 175; km/h
